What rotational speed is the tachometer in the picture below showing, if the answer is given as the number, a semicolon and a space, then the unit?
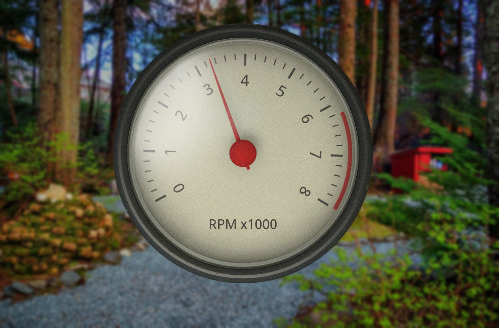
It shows 3300; rpm
